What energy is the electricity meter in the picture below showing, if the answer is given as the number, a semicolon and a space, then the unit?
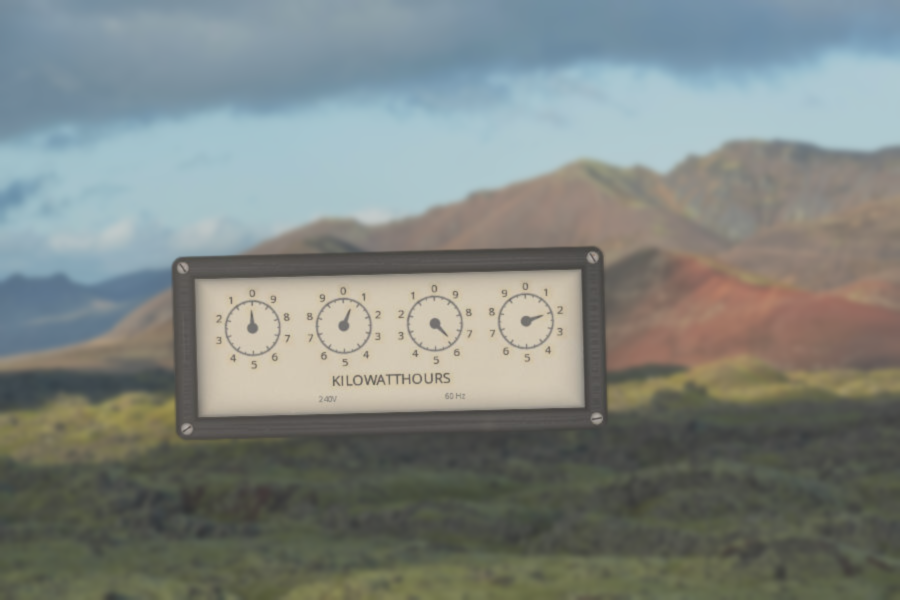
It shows 62; kWh
